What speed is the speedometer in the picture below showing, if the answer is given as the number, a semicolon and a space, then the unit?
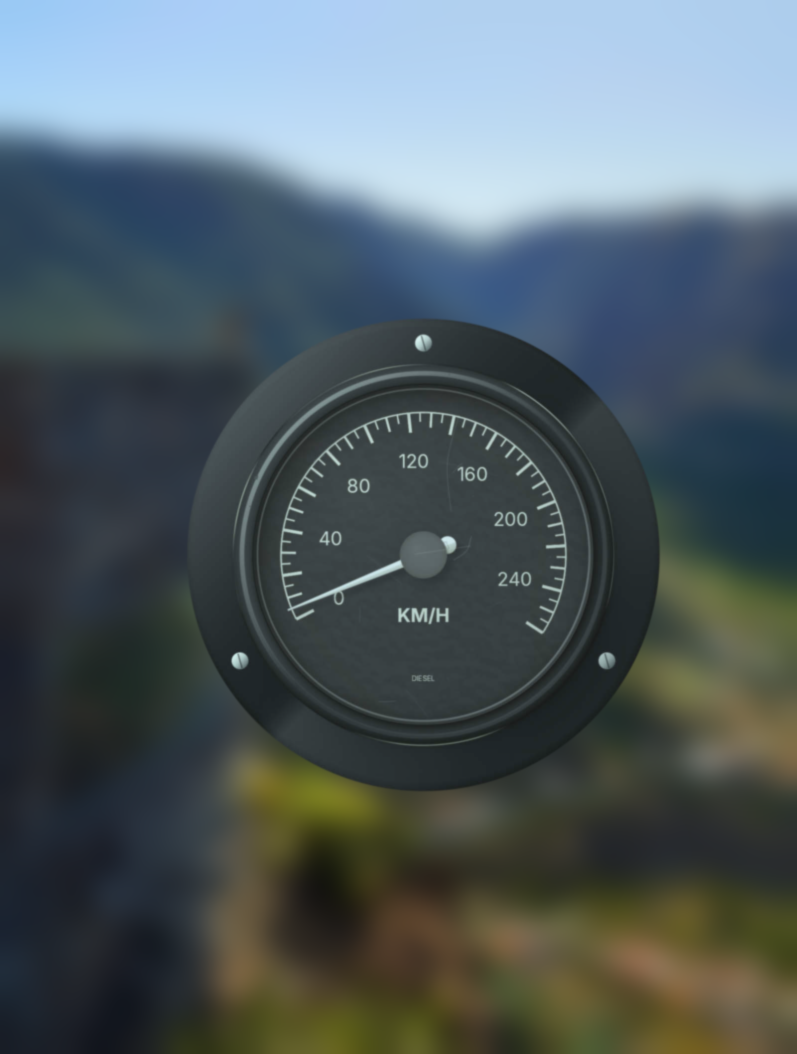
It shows 5; km/h
